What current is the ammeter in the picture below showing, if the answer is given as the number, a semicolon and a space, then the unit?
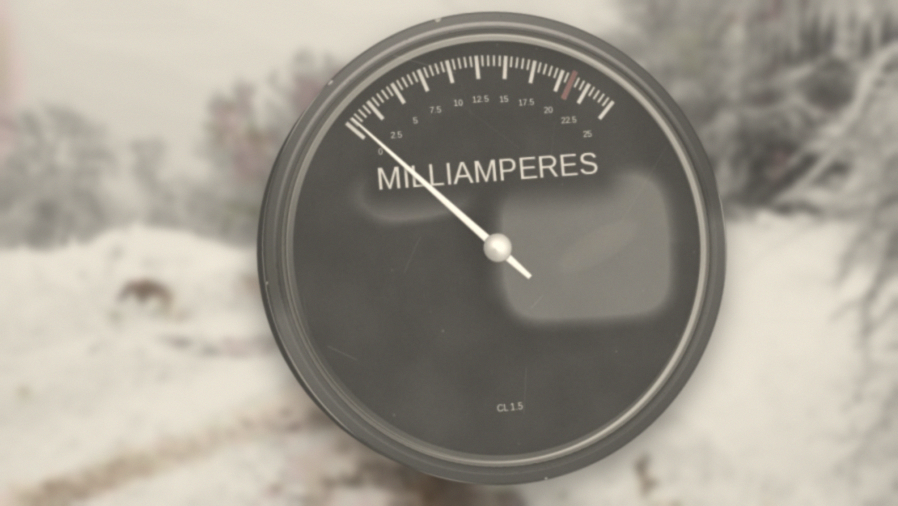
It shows 0.5; mA
